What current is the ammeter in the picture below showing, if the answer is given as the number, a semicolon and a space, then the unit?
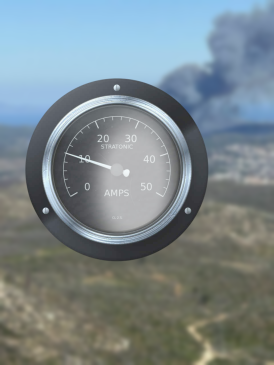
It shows 10; A
